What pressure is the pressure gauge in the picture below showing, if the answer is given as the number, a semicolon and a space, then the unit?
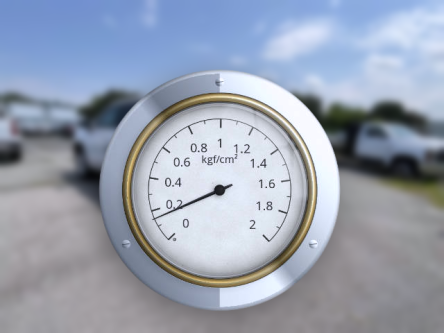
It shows 0.15; kg/cm²
